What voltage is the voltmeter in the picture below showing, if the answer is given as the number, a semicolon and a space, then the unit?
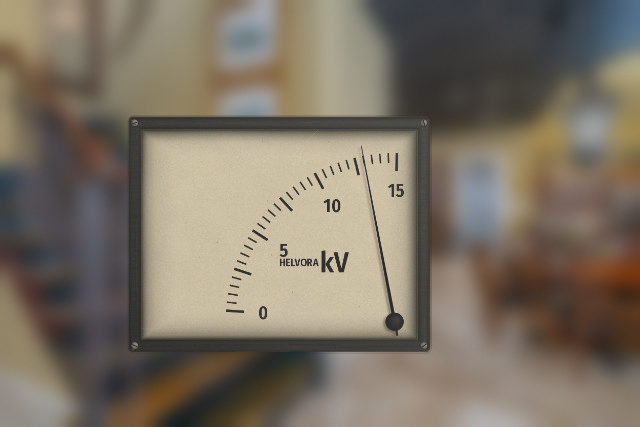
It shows 13; kV
